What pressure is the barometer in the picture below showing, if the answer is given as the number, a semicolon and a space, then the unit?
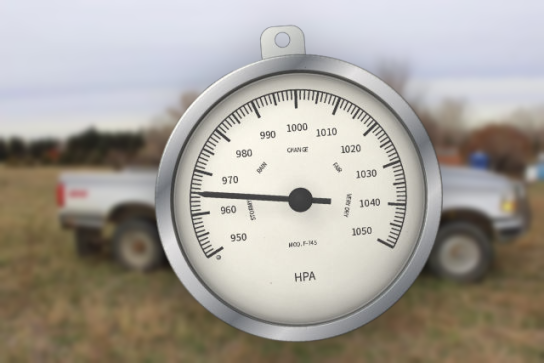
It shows 965; hPa
